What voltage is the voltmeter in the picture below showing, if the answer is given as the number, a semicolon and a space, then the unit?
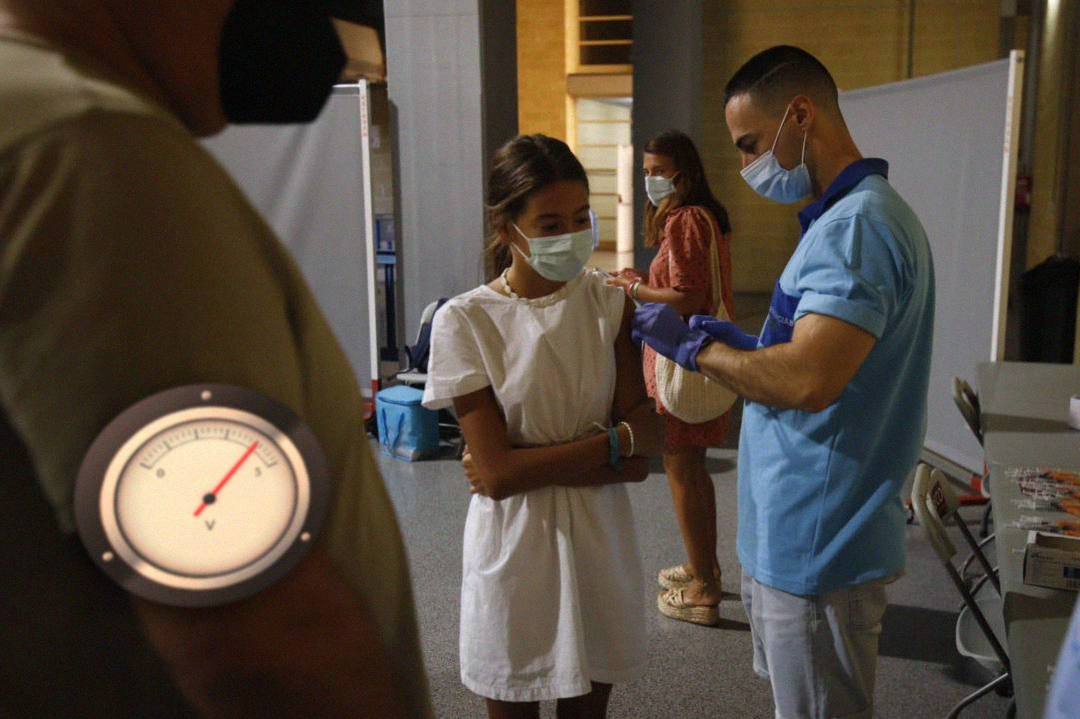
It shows 4; V
